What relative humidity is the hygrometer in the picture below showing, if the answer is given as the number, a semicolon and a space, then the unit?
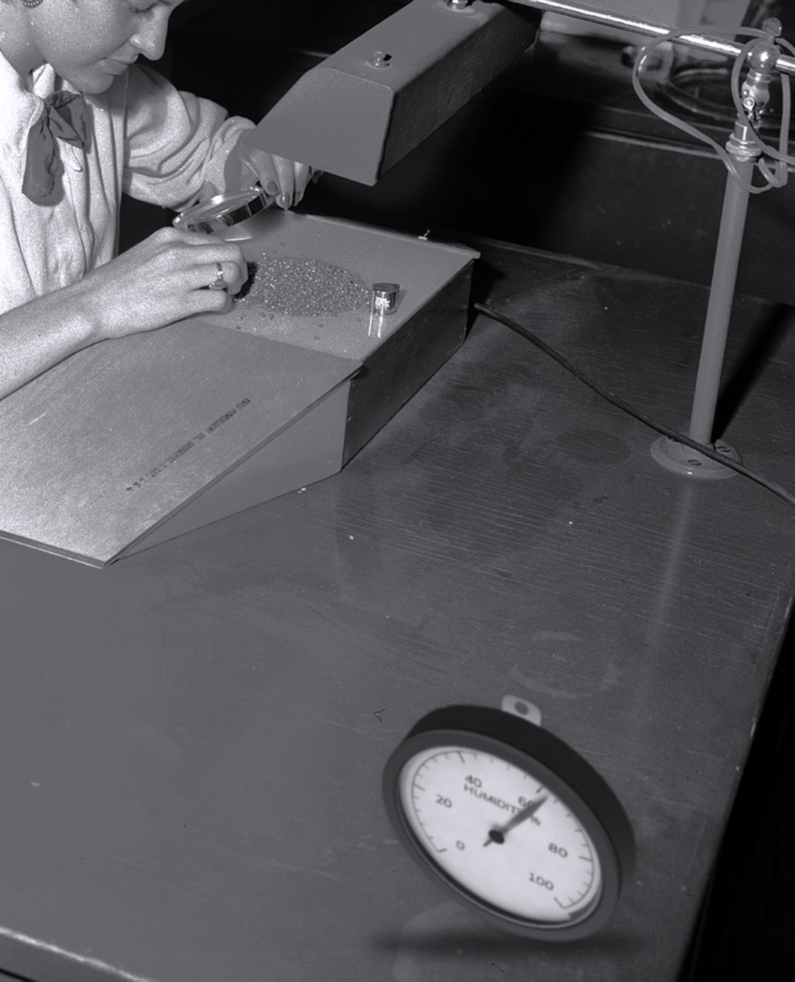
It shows 62; %
